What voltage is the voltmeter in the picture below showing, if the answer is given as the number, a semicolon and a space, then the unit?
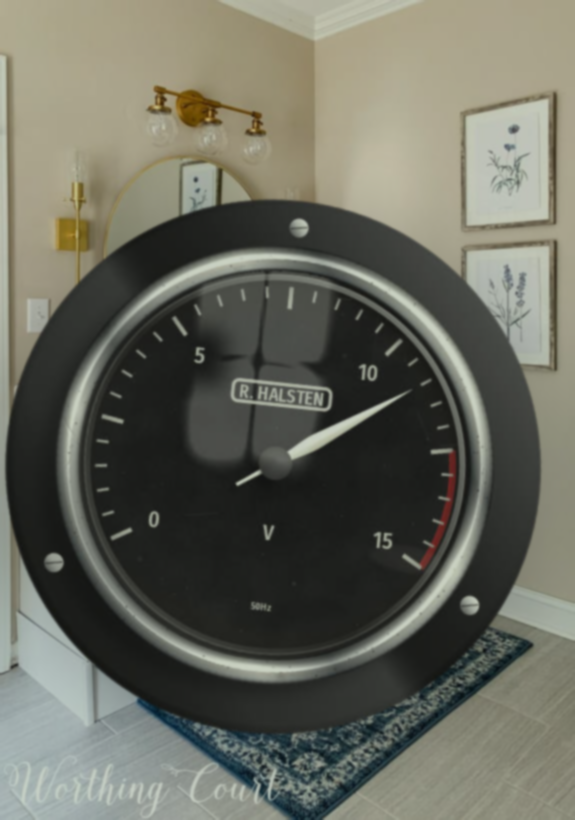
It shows 11; V
